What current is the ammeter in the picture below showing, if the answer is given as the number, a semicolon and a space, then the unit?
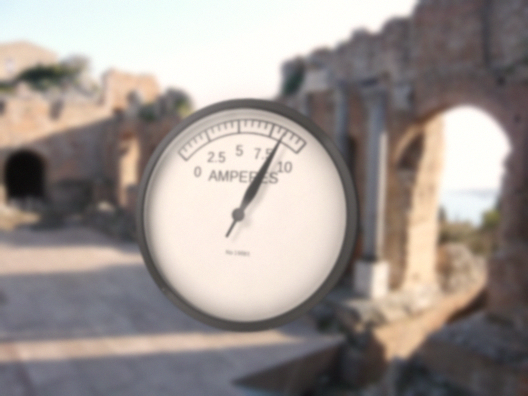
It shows 8.5; A
